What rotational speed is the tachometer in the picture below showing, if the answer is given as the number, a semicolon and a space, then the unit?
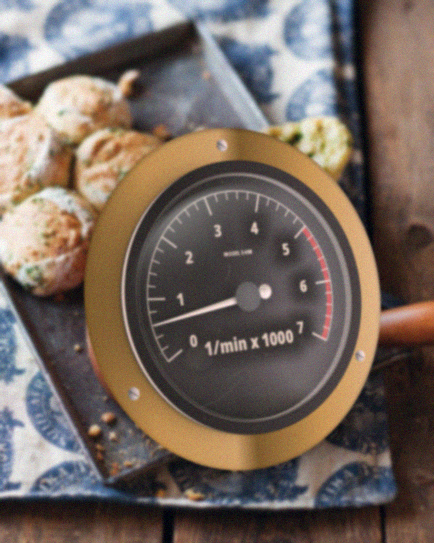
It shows 600; rpm
